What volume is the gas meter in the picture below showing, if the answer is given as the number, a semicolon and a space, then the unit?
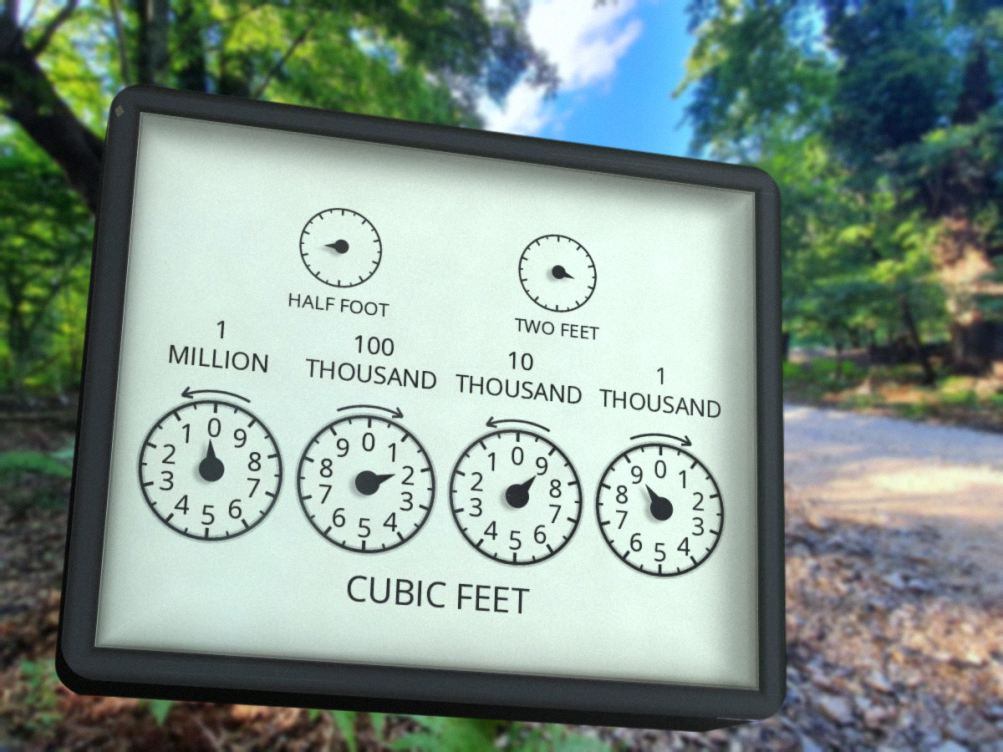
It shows 18900; ft³
